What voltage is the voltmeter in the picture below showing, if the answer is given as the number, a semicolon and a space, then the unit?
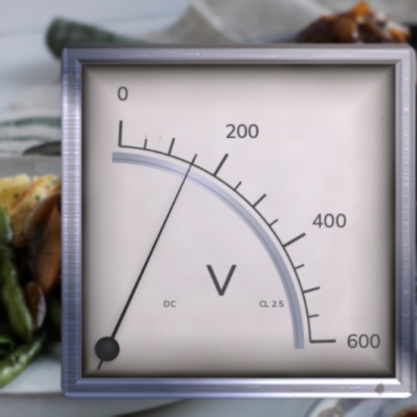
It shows 150; V
